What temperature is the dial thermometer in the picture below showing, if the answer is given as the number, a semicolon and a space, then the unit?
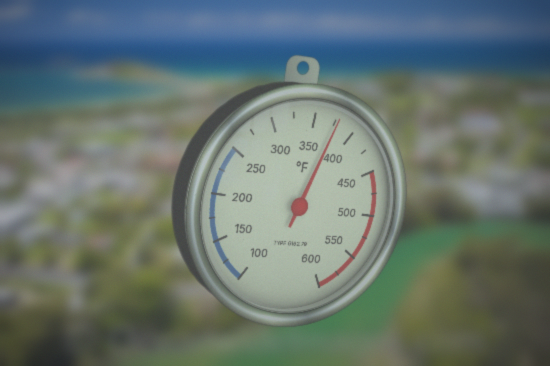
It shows 375; °F
